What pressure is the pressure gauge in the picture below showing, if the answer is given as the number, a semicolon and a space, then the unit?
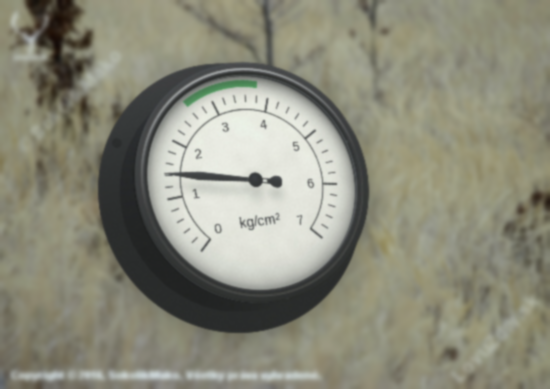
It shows 1.4; kg/cm²
